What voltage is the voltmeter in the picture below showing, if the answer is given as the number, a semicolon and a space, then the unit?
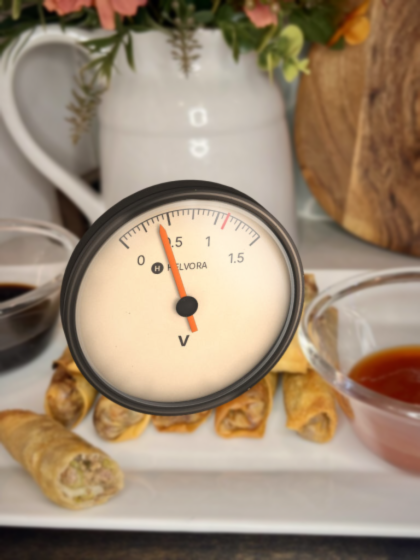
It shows 0.4; V
